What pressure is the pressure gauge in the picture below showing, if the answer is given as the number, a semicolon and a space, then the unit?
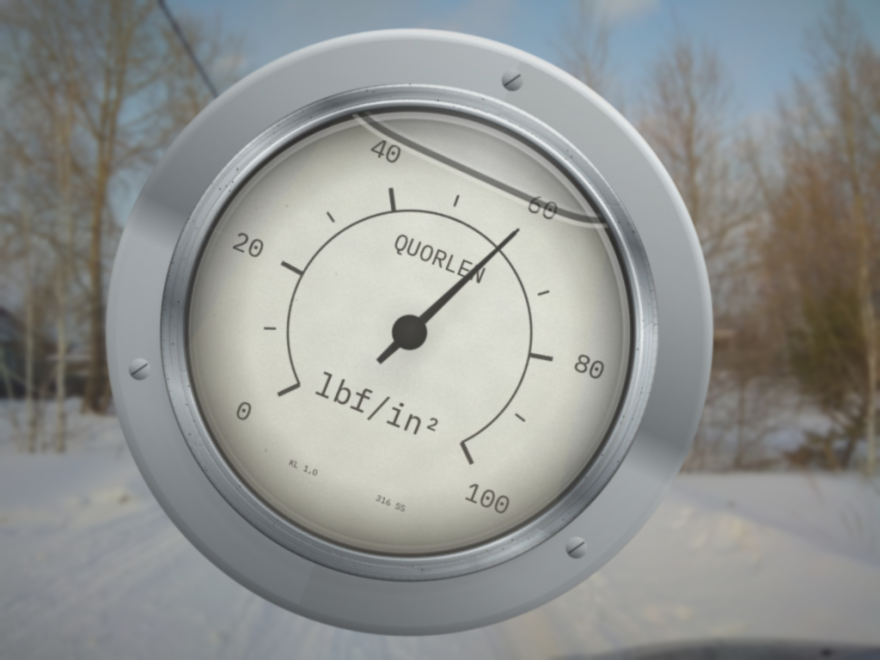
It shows 60; psi
